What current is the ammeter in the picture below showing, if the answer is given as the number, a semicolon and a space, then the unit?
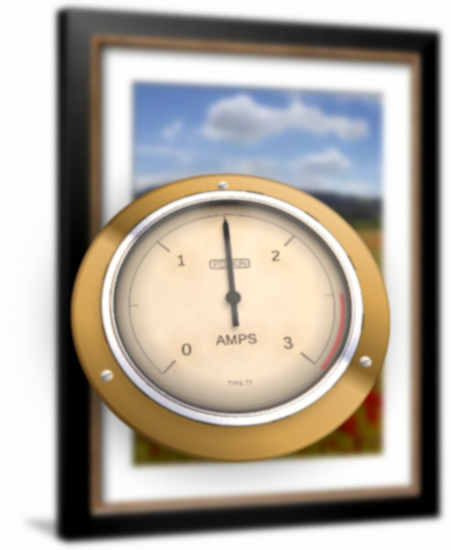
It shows 1.5; A
